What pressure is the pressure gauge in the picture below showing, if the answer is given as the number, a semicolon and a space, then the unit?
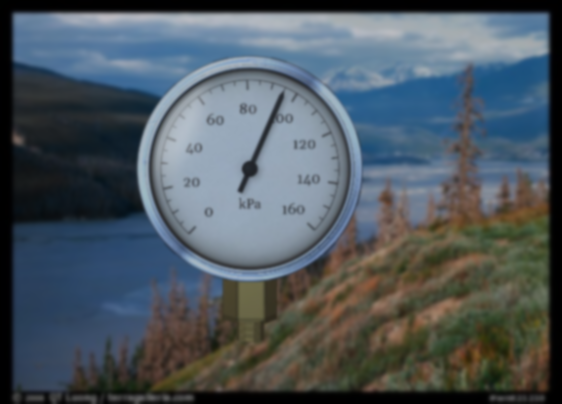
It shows 95; kPa
